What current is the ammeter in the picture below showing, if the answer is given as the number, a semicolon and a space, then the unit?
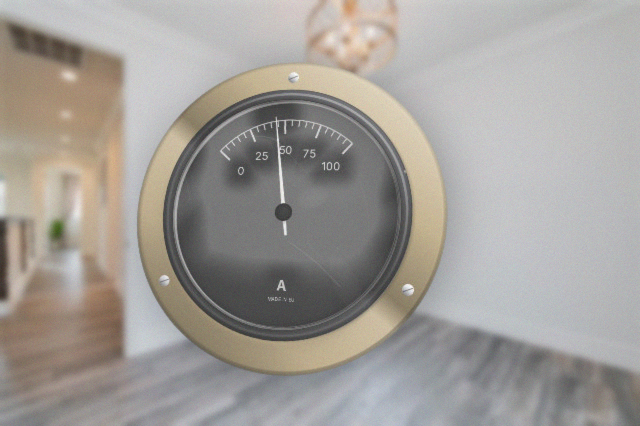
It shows 45; A
